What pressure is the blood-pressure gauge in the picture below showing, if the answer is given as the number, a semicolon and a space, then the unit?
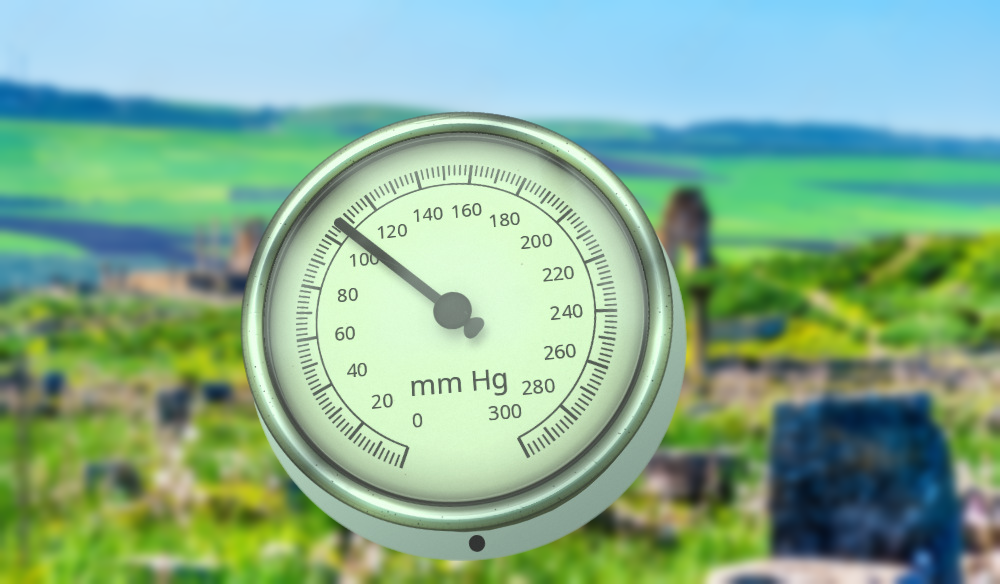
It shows 106; mmHg
